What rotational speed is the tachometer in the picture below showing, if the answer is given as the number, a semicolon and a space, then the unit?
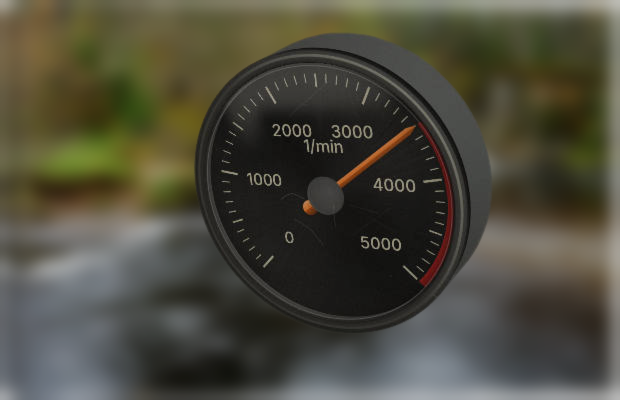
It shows 3500; rpm
